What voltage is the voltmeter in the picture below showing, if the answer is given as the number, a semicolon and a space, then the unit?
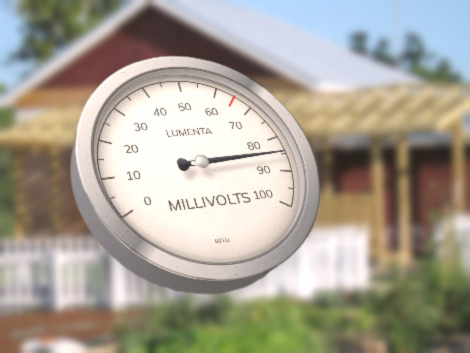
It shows 85; mV
